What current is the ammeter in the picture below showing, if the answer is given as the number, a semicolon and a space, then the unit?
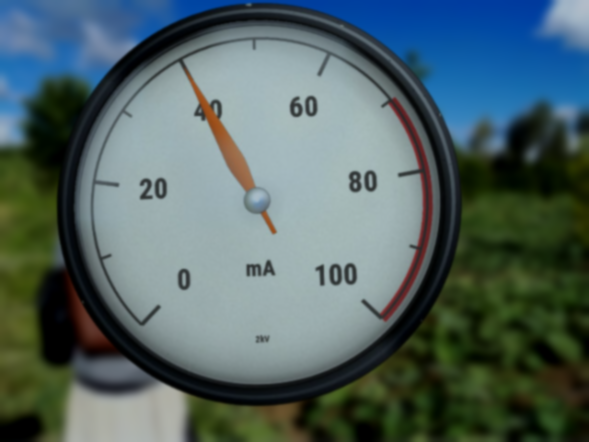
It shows 40; mA
